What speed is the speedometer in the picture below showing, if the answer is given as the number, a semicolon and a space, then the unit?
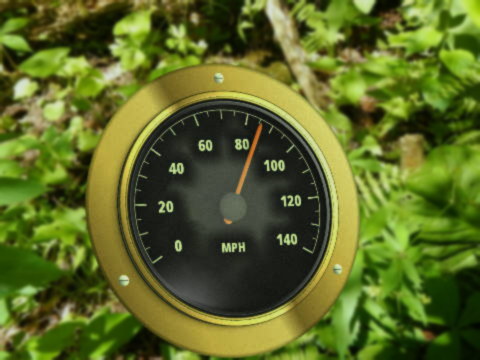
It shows 85; mph
